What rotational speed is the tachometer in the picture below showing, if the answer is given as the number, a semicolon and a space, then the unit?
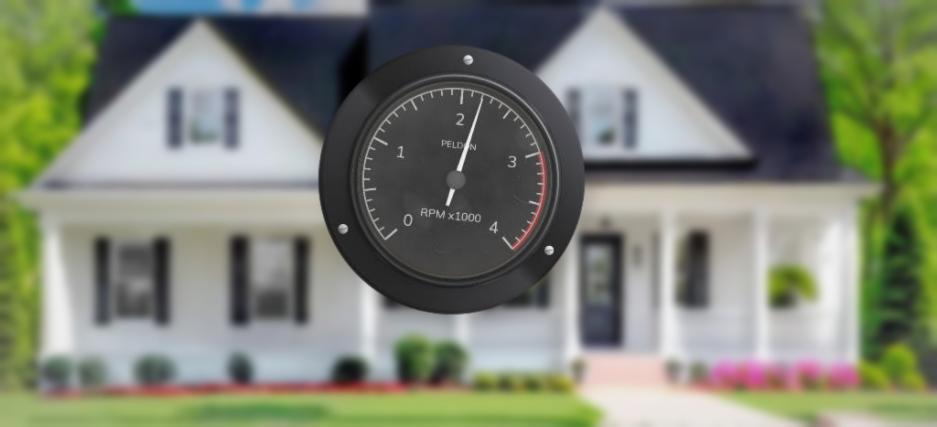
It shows 2200; rpm
